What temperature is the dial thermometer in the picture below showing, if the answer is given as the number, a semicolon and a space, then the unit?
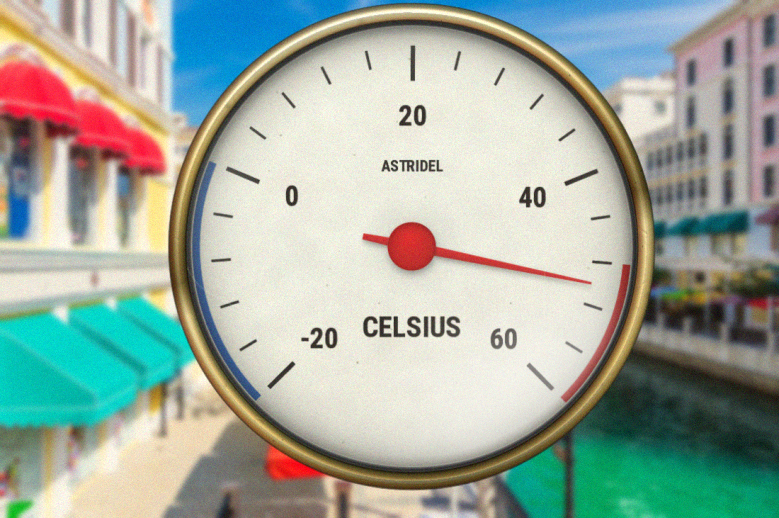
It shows 50; °C
